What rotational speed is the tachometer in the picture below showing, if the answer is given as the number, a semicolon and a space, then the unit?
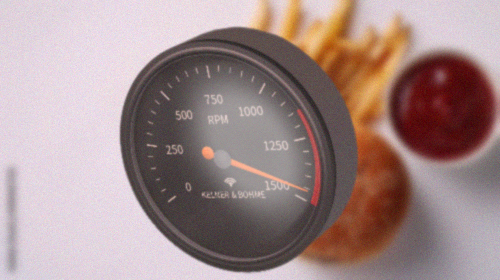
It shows 1450; rpm
